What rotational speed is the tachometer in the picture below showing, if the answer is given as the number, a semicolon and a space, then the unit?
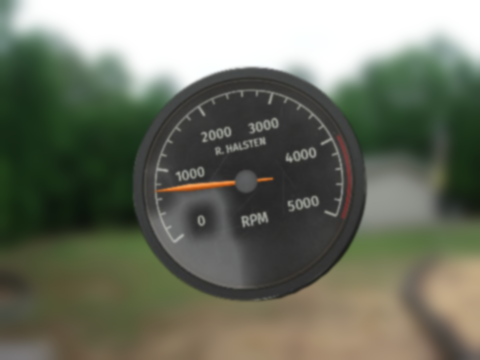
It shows 700; rpm
